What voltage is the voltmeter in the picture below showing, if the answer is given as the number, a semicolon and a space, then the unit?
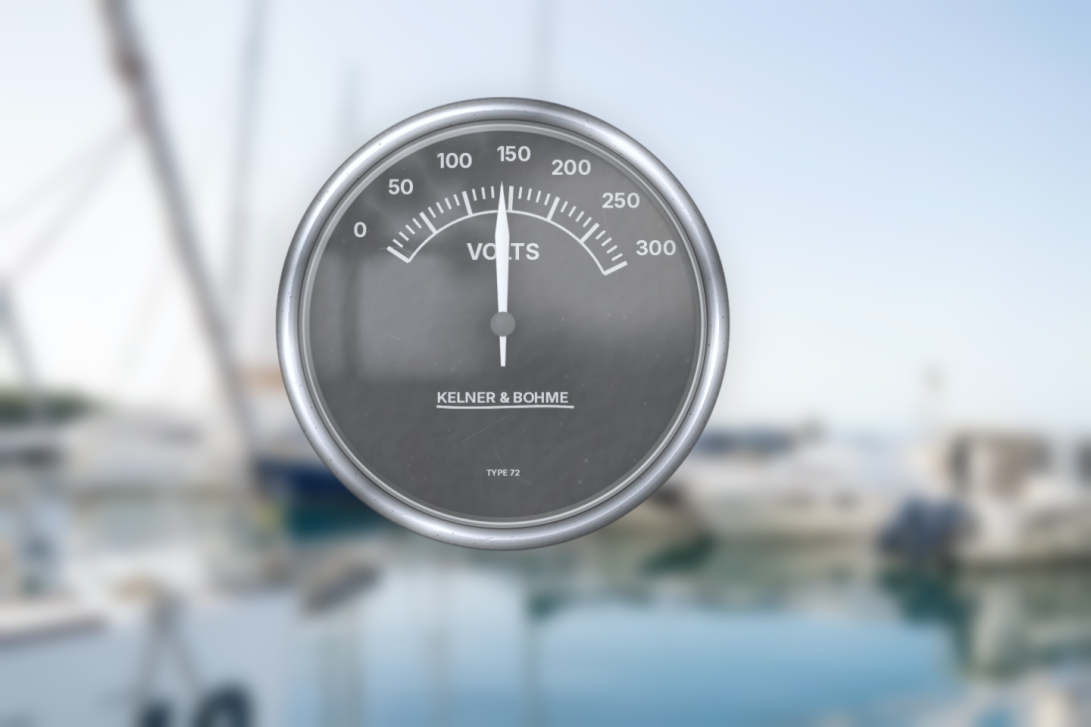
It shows 140; V
